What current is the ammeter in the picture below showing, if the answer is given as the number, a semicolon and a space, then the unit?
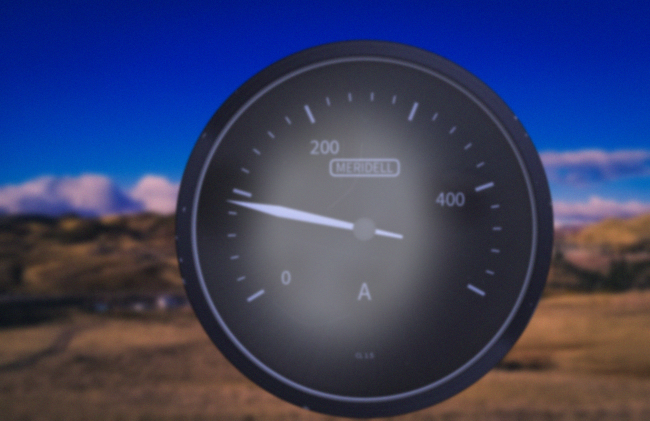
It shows 90; A
